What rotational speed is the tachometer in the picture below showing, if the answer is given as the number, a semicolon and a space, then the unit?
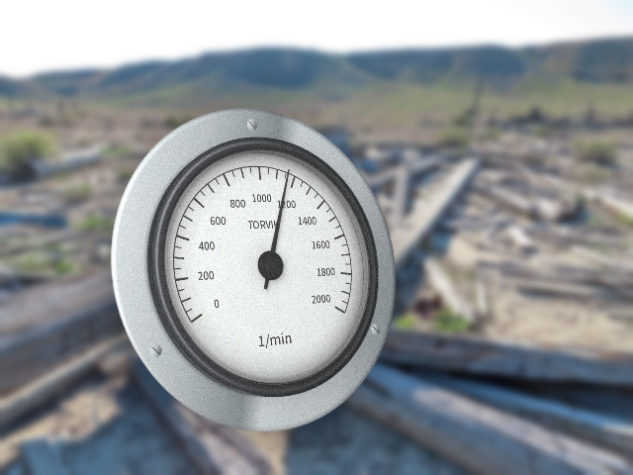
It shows 1150; rpm
